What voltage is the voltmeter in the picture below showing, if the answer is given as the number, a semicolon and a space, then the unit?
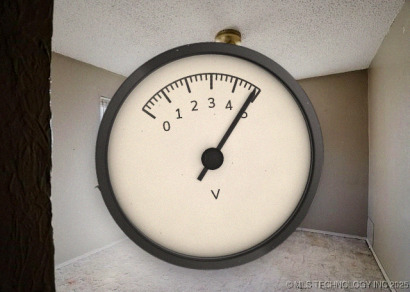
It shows 4.8; V
